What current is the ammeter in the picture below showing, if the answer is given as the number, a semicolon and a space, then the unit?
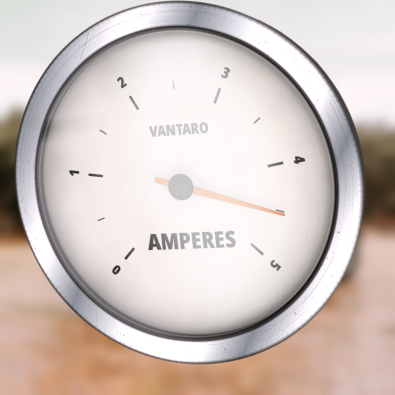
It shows 4.5; A
